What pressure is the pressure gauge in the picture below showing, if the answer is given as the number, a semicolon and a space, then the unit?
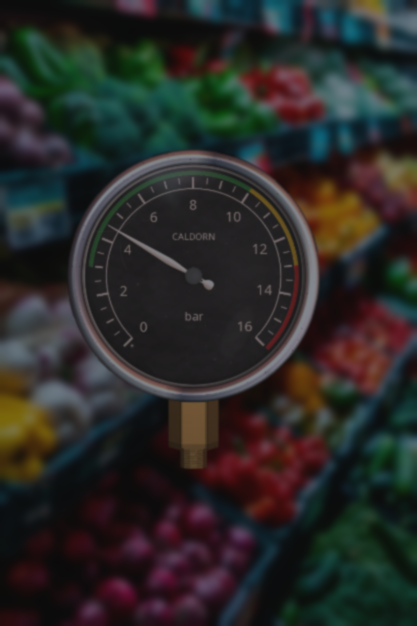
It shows 4.5; bar
